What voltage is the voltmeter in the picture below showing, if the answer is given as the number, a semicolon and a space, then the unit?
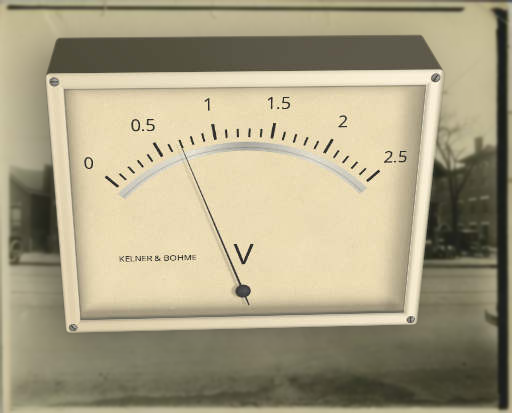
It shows 0.7; V
